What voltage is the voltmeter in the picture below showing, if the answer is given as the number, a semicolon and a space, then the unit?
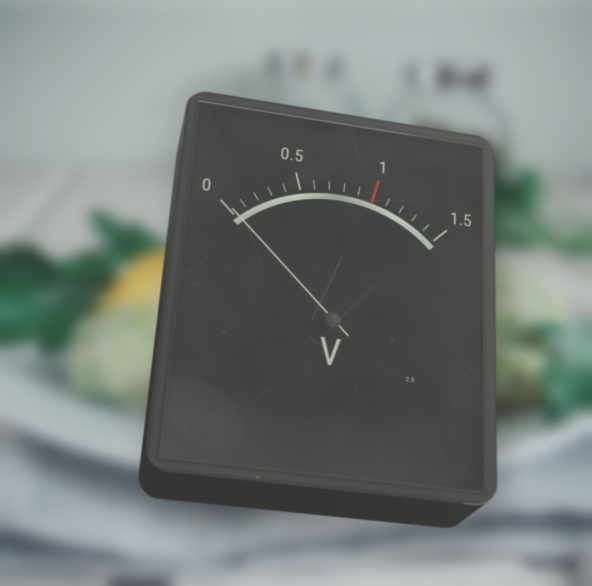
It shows 0; V
